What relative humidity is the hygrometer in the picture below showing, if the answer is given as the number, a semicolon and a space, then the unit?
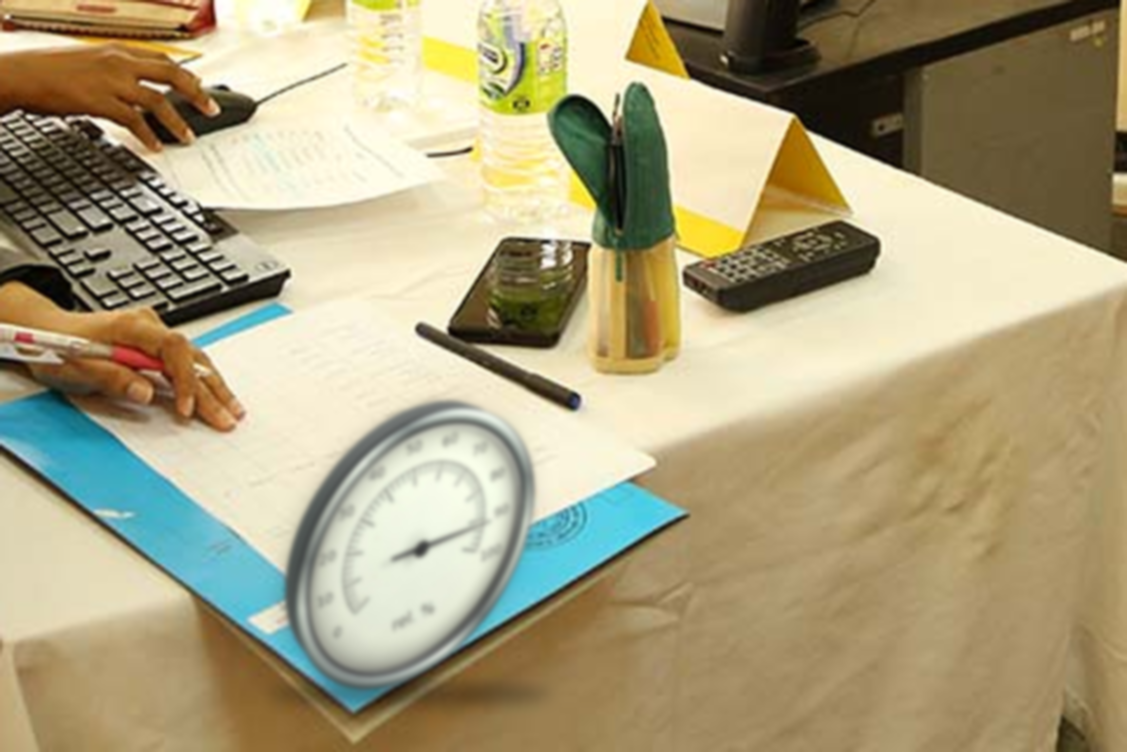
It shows 90; %
